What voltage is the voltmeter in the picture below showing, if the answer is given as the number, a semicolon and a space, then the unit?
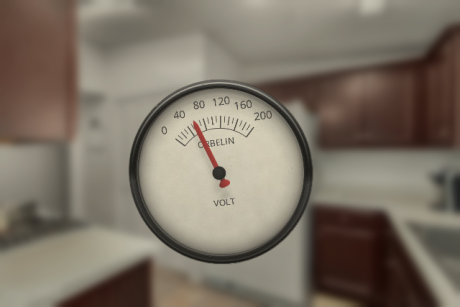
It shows 60; V
